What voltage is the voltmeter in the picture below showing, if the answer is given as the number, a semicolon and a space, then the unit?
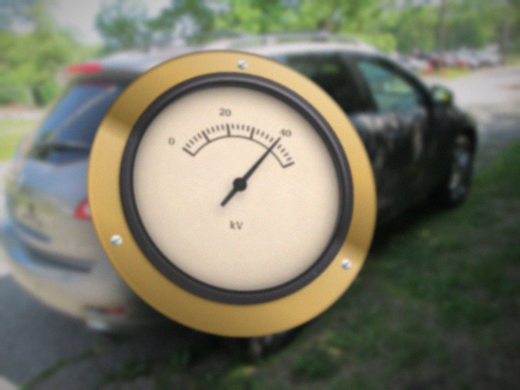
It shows 40; kV
